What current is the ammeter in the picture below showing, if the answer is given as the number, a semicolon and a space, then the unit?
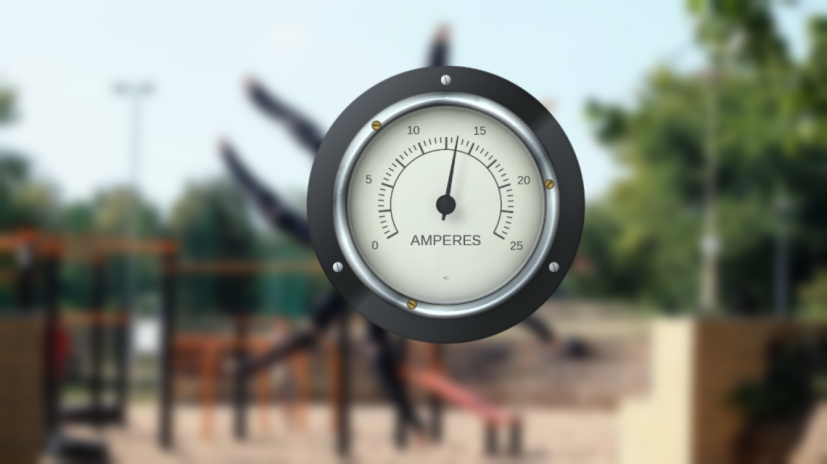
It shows 13.5; A
